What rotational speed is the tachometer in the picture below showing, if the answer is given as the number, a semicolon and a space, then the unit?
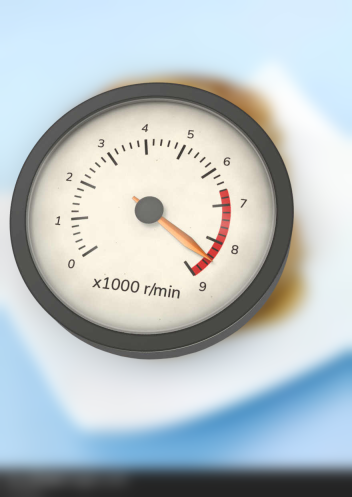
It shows 8500; rpm
